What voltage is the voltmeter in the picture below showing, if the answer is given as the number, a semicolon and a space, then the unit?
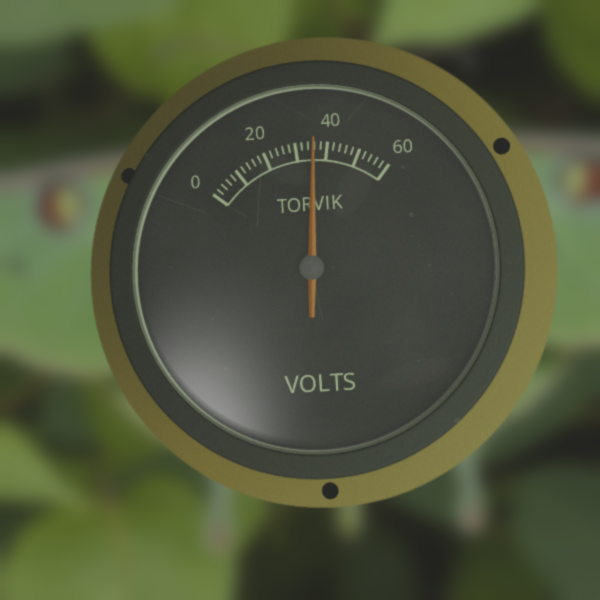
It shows 36; V
